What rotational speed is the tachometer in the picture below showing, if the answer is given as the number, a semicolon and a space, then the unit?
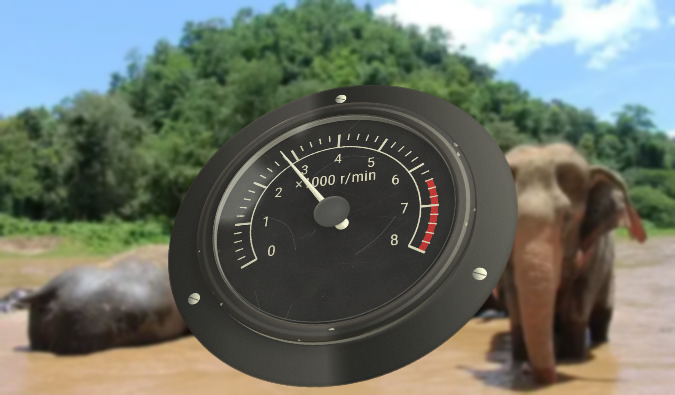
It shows 2800; rpm
